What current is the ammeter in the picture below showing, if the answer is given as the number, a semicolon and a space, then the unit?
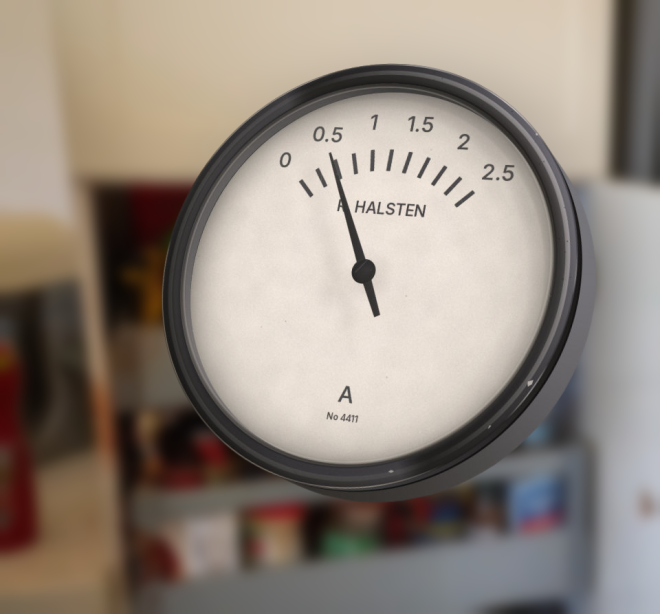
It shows 0.5; A
